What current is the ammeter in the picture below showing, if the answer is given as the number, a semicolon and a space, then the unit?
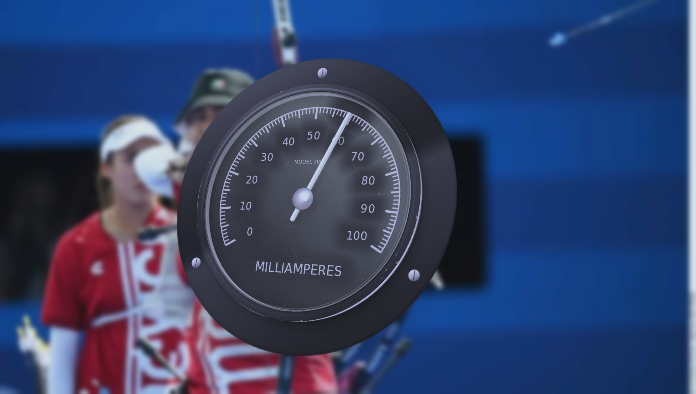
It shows 60; mA
